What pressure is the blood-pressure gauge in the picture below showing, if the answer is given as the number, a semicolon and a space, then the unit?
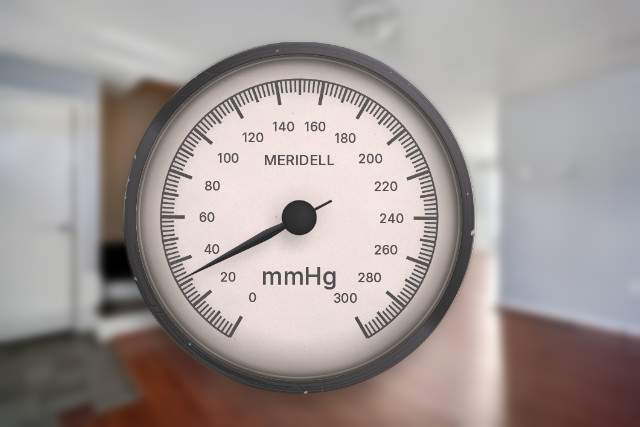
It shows 32; mmHg
